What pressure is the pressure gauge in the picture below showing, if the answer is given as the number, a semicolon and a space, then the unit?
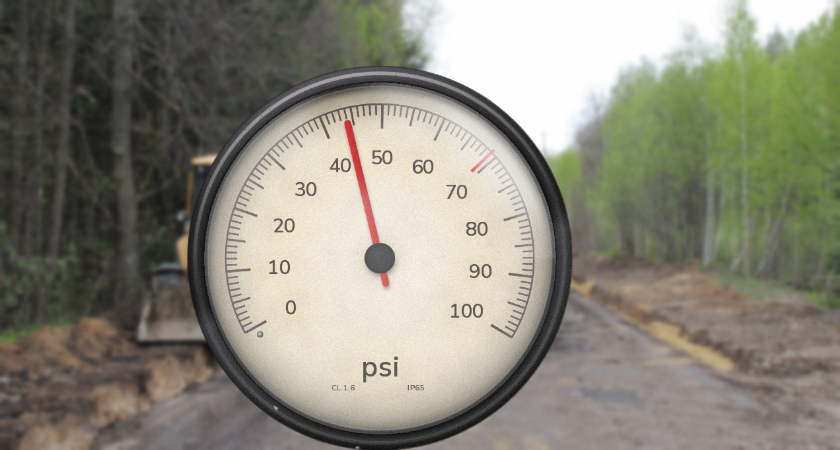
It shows 44; psi
